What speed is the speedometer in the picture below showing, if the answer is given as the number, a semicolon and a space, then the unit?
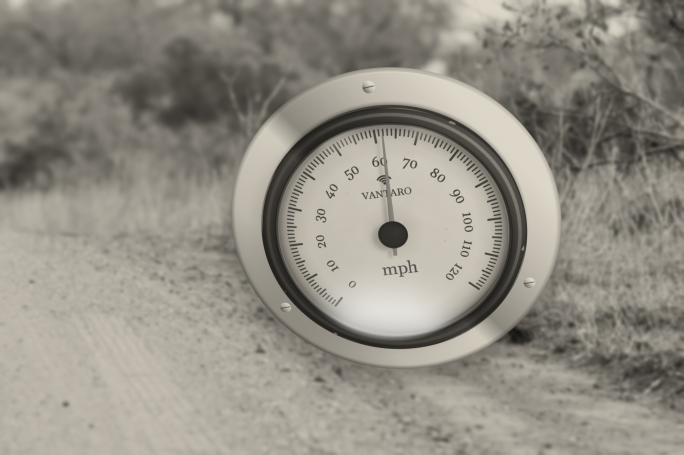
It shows 62; mph
